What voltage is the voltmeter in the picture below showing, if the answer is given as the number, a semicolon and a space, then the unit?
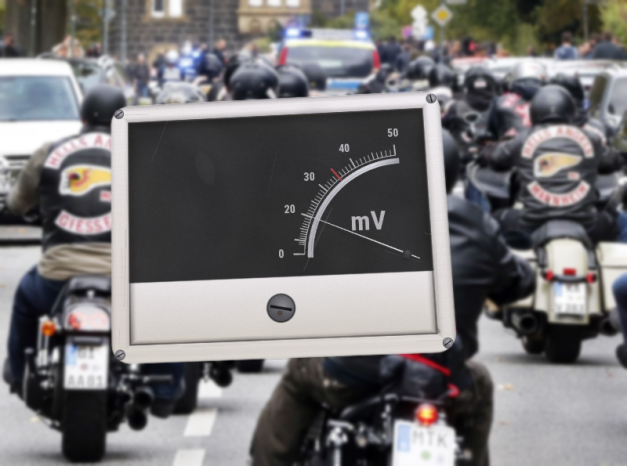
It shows 20; mV
